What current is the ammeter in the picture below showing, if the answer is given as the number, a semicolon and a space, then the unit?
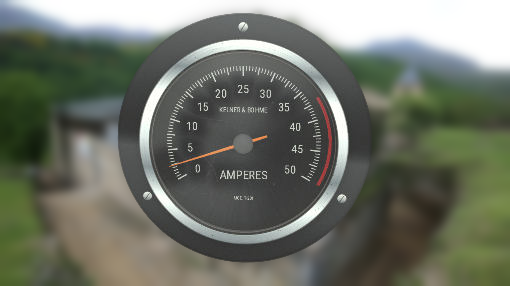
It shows 2.5; A
